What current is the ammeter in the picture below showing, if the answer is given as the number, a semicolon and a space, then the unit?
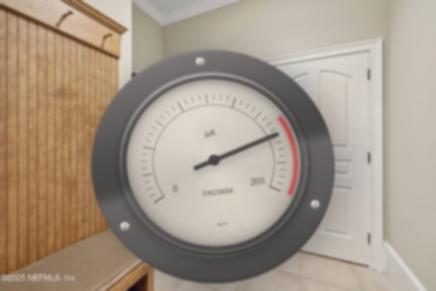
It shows 160; µA
